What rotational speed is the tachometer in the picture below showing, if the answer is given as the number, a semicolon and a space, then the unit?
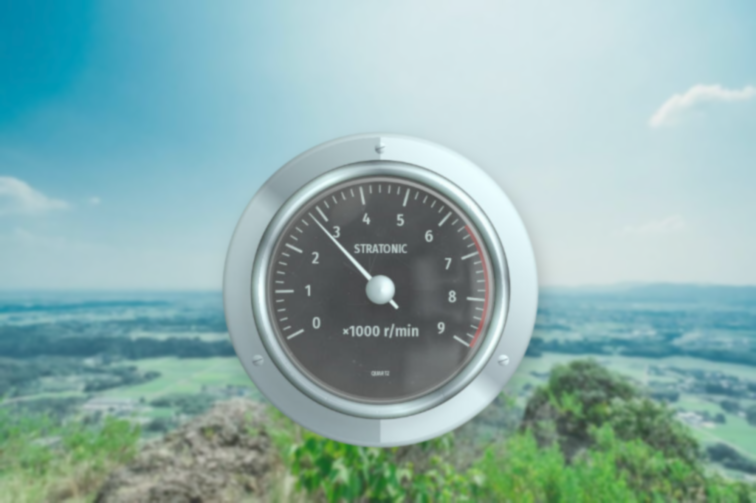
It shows 2800; rpm
